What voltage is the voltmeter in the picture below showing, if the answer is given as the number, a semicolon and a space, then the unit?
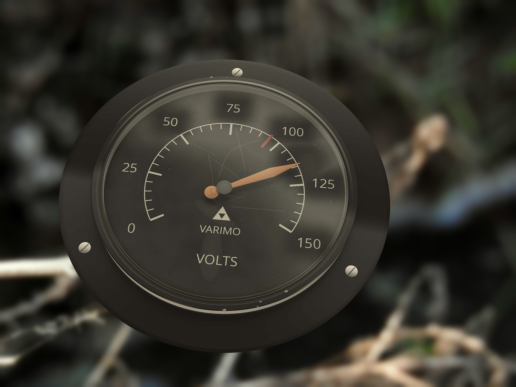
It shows 115; V
